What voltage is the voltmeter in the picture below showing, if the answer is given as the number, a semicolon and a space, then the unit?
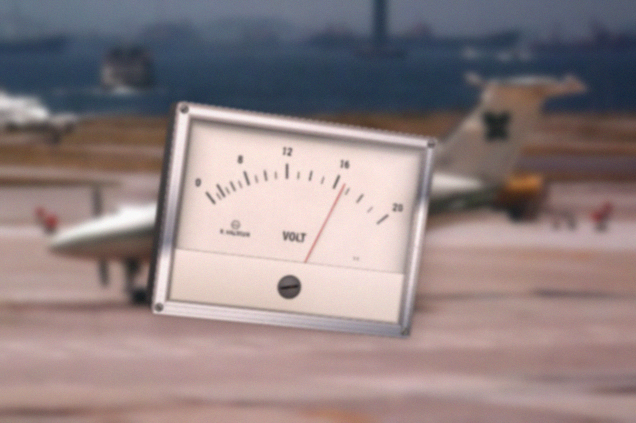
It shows 16.5; V
